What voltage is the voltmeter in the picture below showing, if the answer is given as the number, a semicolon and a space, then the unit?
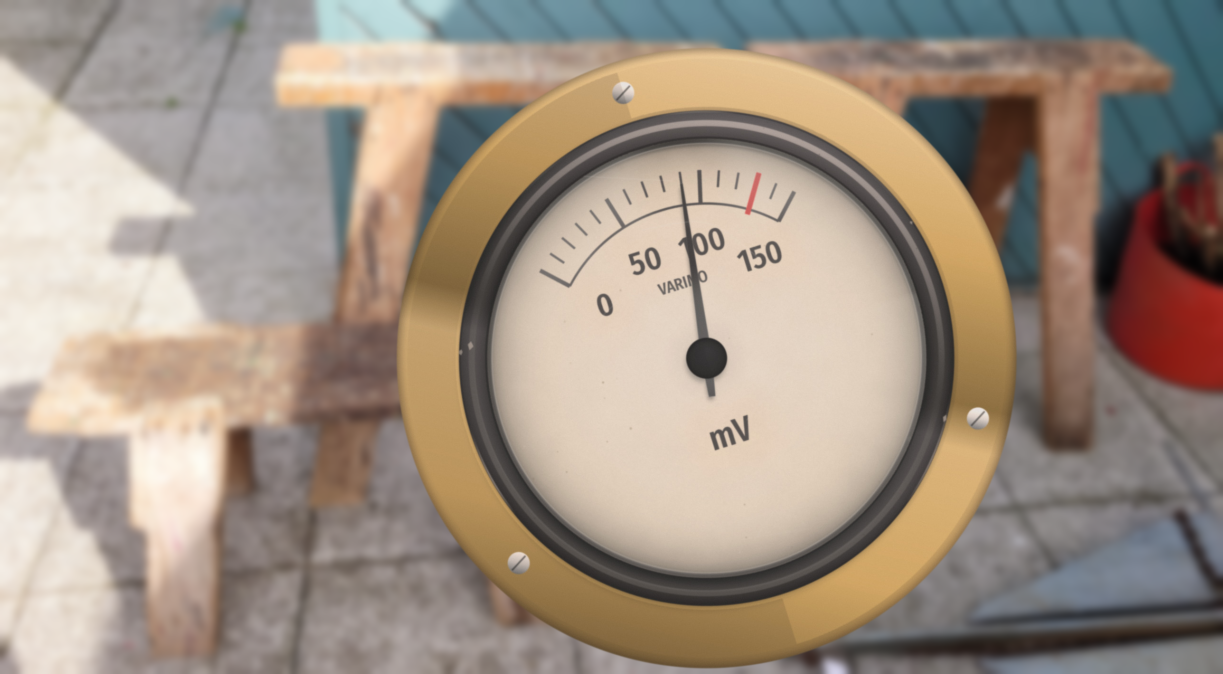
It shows 90; mV
